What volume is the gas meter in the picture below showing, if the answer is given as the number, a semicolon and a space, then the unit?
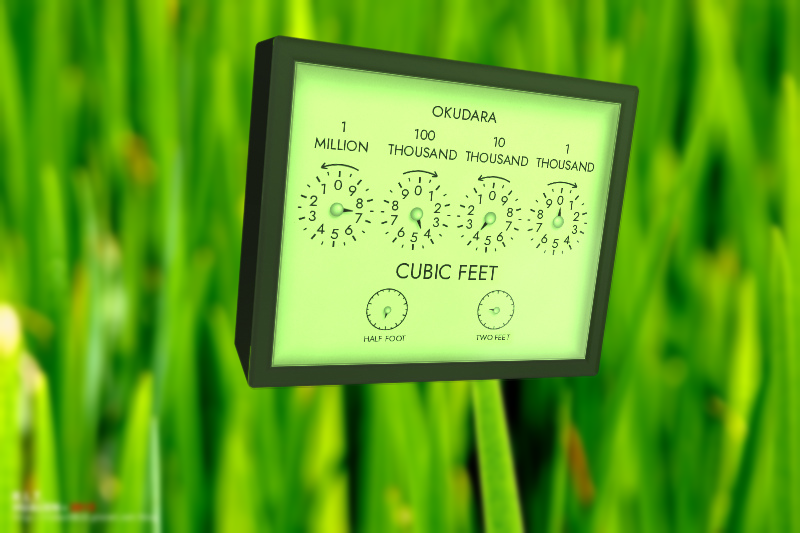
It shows 744000; ft³
